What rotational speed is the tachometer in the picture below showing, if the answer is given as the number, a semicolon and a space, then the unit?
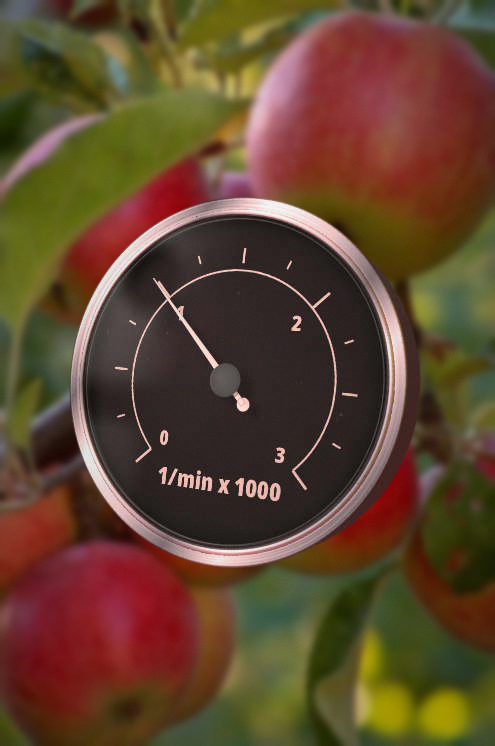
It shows 1000; rpm
